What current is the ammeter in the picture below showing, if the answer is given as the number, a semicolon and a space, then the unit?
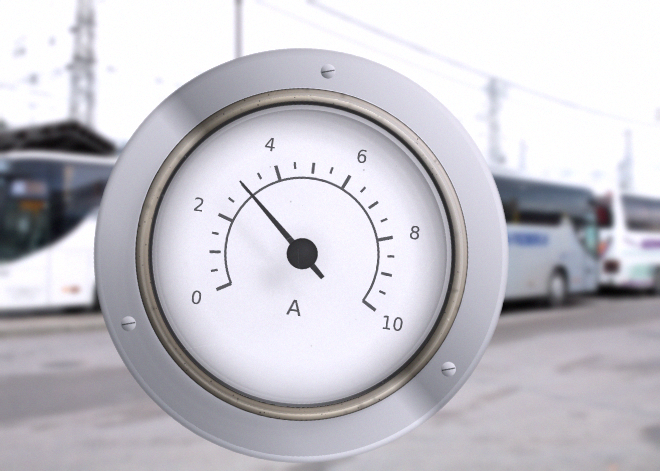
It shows 3; A
